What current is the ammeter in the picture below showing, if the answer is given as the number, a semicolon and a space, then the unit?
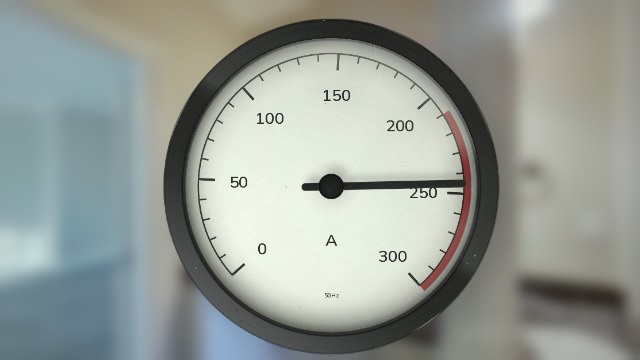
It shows 245; A
